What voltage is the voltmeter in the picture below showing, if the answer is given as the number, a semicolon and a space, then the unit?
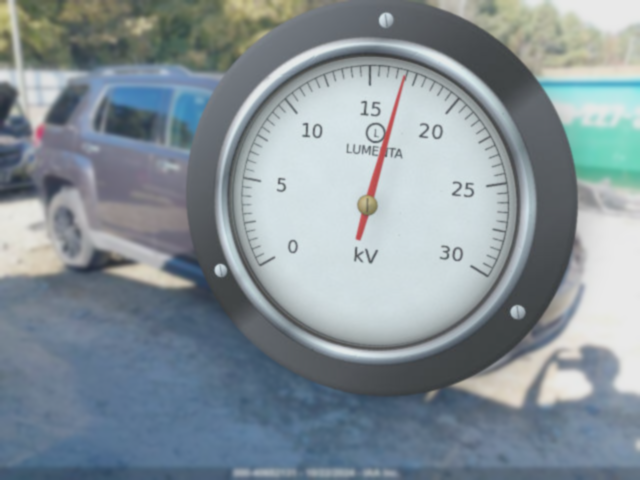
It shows 17; kV
